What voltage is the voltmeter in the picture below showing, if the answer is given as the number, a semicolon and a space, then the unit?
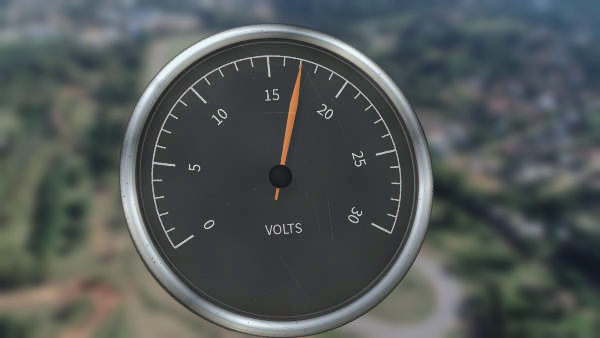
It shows 17; V
